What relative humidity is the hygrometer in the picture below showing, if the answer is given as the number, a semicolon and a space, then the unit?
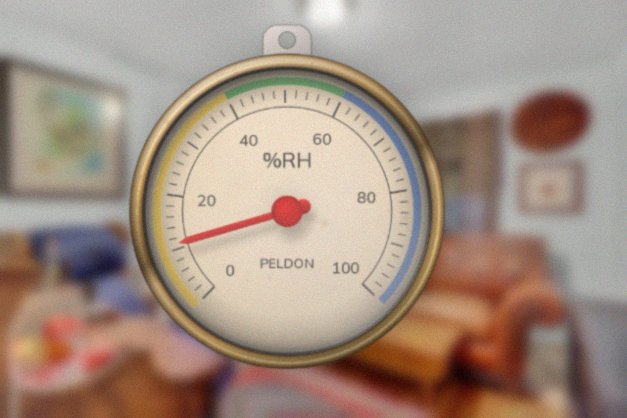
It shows 11; %
